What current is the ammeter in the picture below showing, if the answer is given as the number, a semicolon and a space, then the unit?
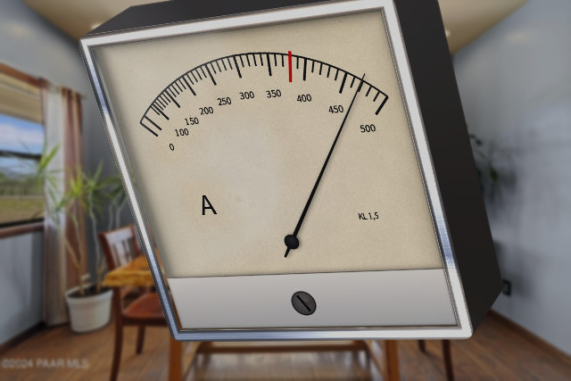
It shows 470; A
